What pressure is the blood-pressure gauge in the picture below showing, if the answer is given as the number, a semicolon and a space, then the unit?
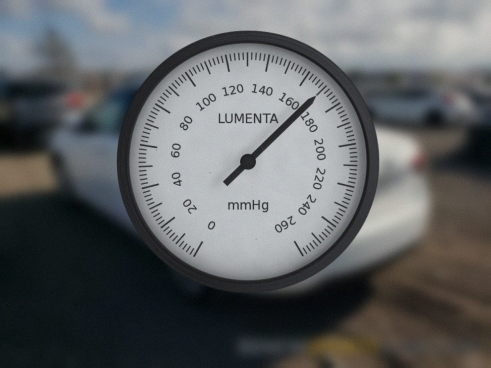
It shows 170; mmHg
